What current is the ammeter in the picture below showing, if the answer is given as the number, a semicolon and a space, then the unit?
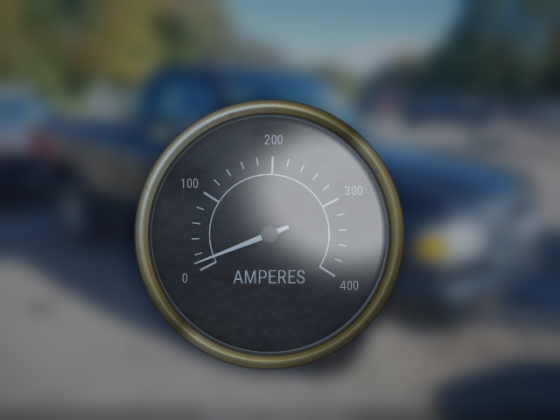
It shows 10; A
